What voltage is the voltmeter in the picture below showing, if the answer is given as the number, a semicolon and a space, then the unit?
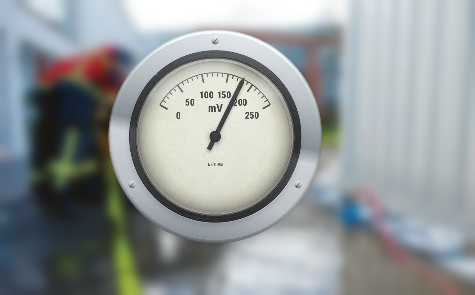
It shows 180; mV
